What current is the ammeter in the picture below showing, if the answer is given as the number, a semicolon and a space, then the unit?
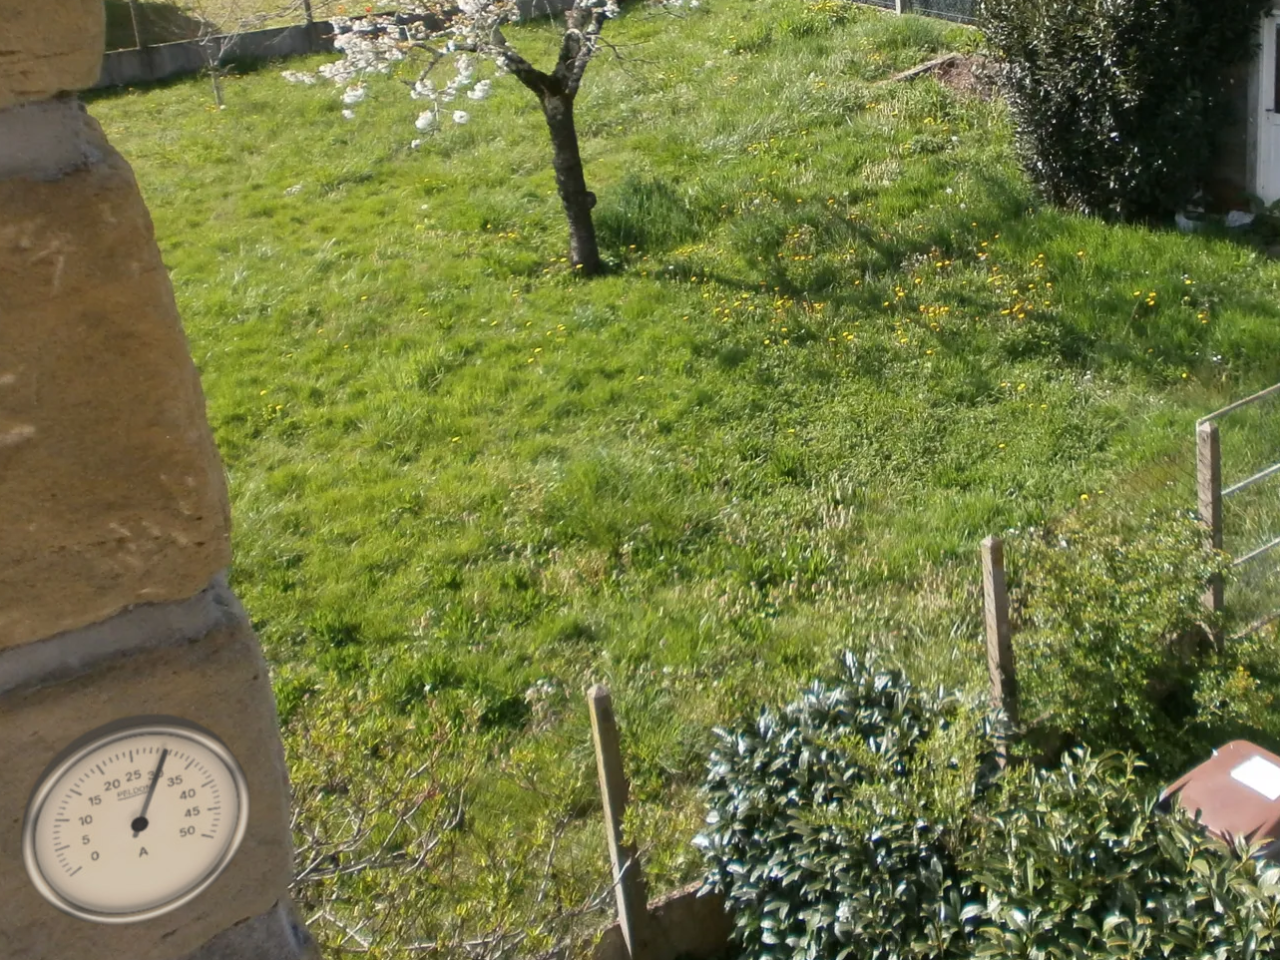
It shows 30; A
